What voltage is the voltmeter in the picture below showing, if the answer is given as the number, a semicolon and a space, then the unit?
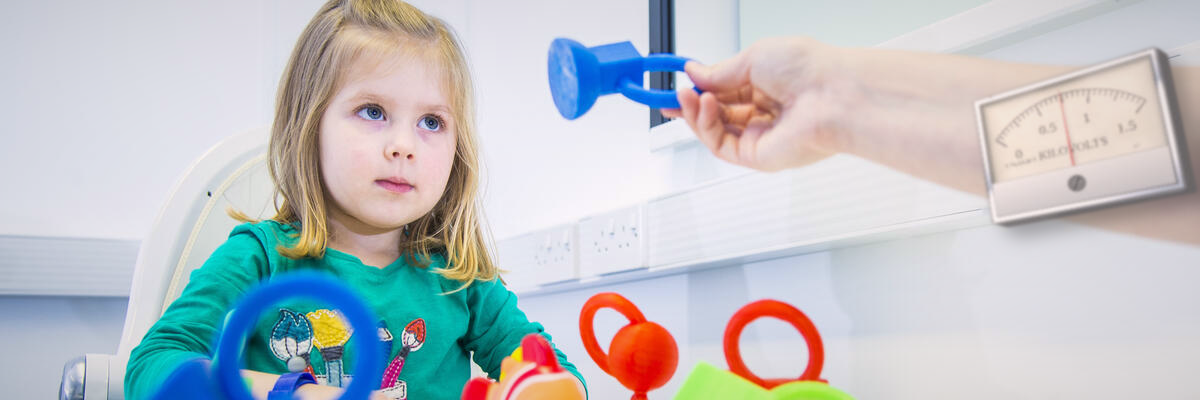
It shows 0.75; kV
